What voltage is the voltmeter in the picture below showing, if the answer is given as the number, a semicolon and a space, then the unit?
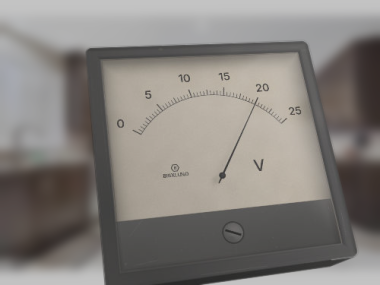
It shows 20; V
